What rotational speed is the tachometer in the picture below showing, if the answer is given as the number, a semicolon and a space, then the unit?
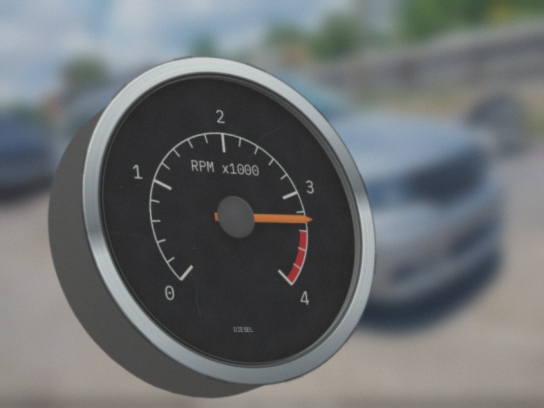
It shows 3300; rpm
